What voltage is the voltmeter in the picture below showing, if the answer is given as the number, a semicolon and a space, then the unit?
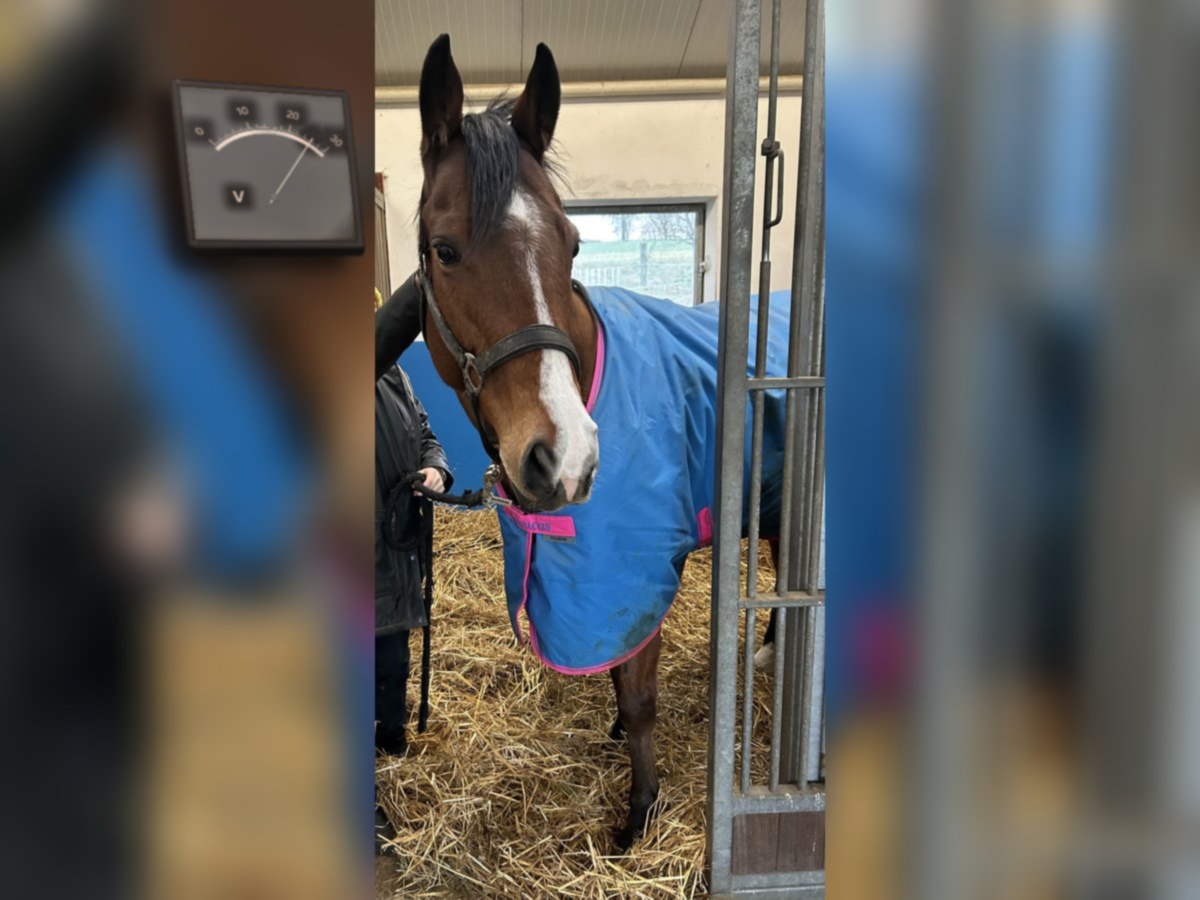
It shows 26; V
